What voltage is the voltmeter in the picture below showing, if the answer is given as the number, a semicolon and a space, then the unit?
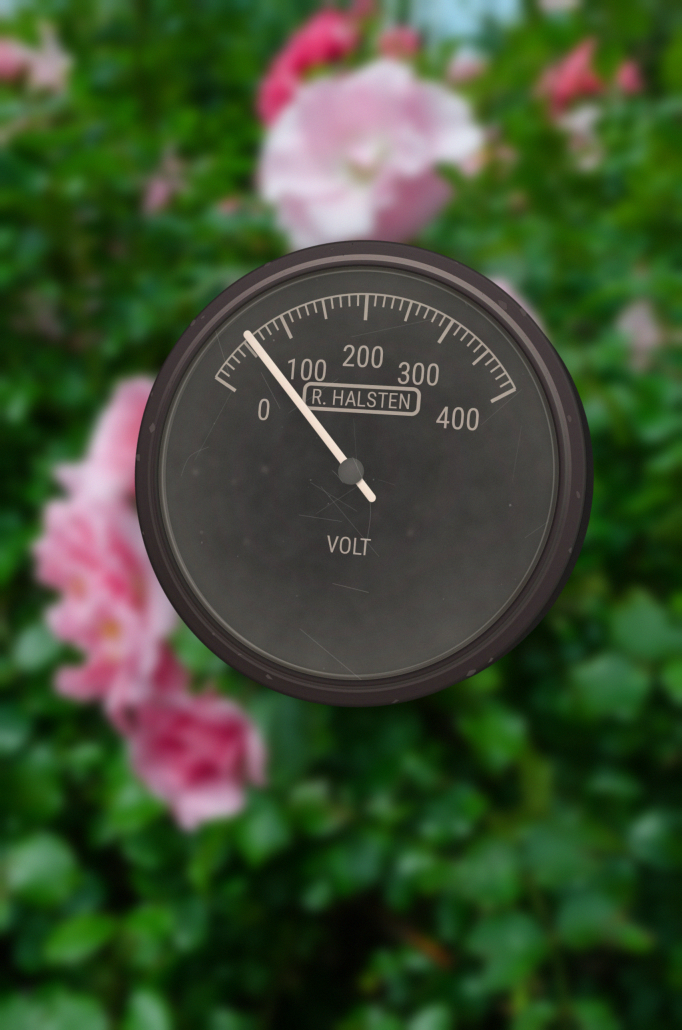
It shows 60; V
